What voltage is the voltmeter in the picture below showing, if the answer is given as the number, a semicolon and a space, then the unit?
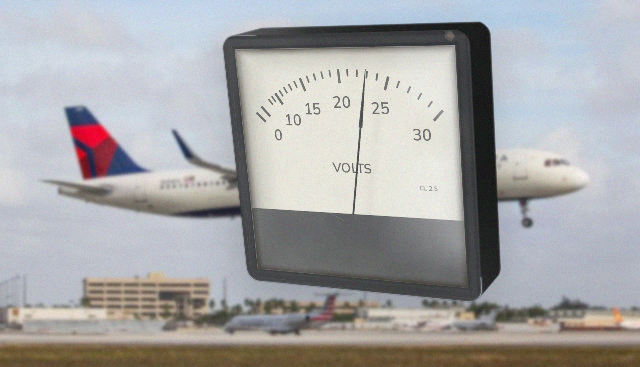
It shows 23; V
